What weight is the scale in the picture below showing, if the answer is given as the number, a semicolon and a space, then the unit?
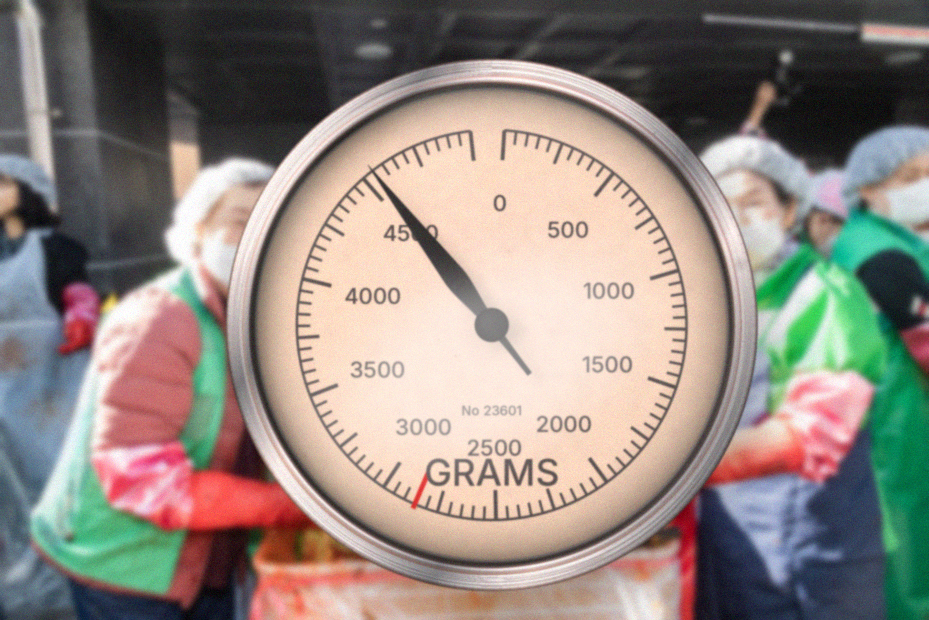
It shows 4550; g
